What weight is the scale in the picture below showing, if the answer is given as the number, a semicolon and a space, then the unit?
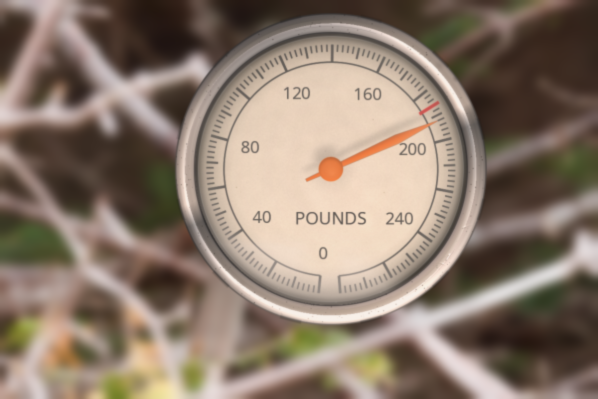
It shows 192; lb
